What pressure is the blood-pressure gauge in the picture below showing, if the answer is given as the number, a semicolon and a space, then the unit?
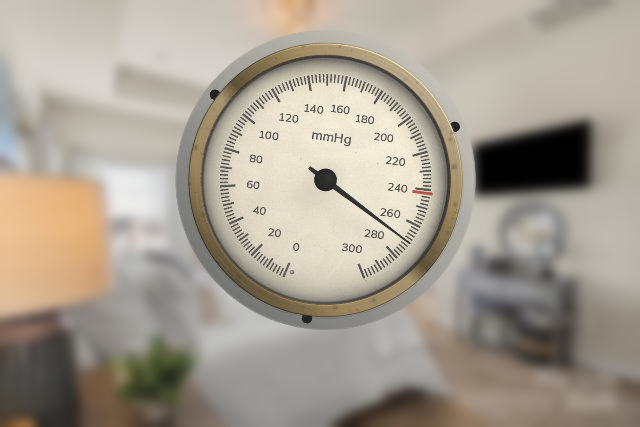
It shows 270; mmHg
